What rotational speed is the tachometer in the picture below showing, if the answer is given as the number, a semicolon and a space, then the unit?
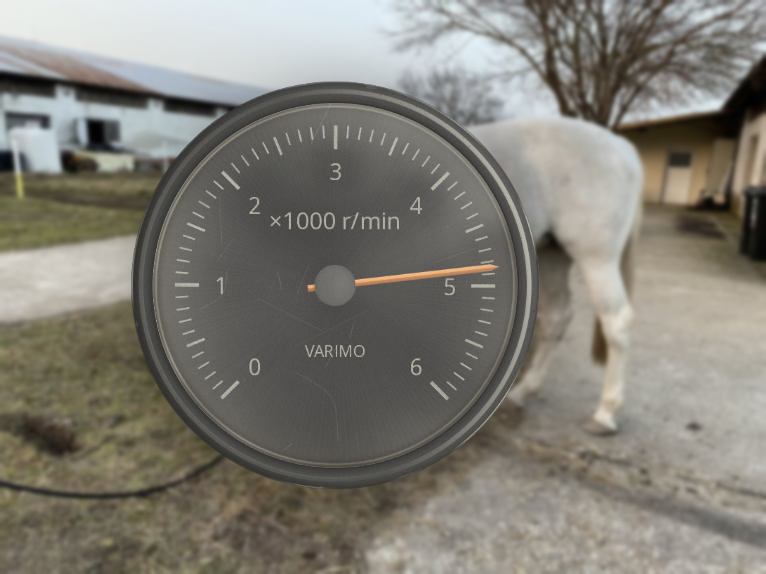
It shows 4850; rpm
